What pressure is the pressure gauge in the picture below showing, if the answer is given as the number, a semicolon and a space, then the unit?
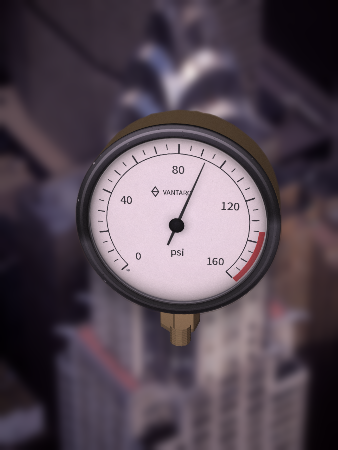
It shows 92.5; psi
